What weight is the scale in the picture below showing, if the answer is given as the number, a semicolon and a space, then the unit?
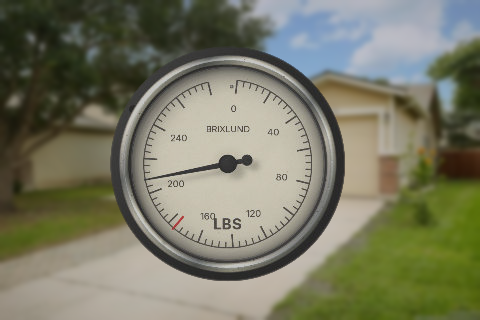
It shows 208; lb
